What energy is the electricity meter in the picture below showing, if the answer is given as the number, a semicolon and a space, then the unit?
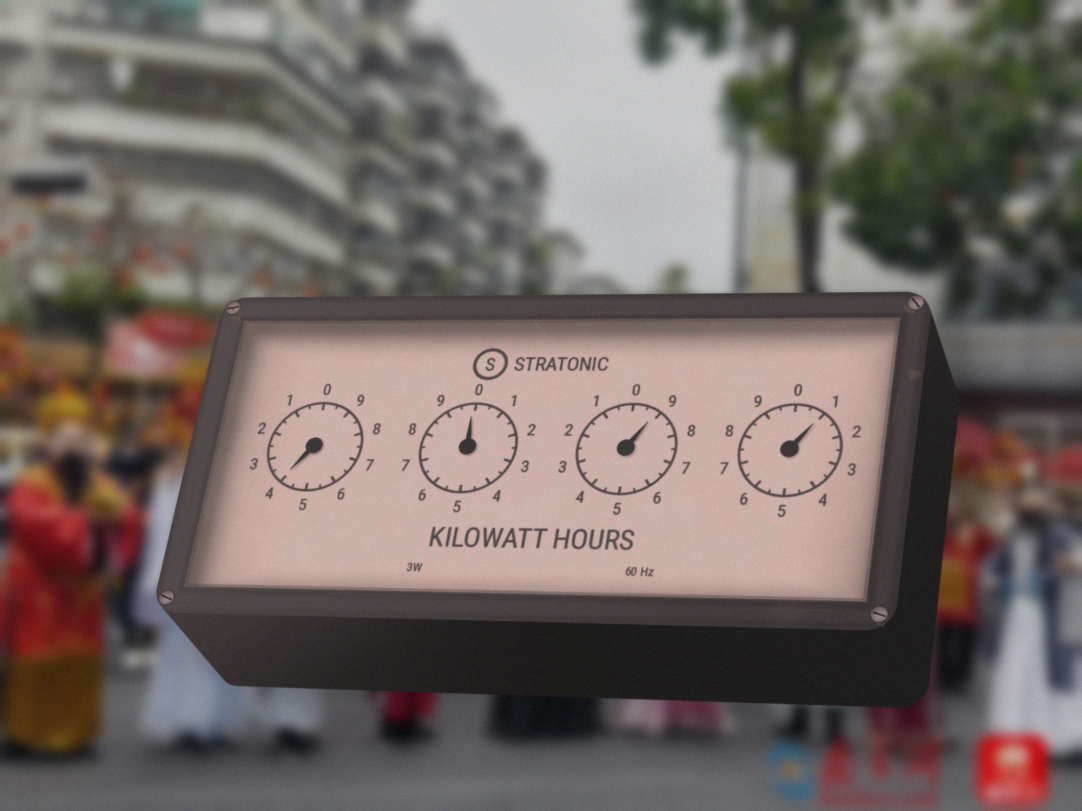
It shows 3991; kWh
